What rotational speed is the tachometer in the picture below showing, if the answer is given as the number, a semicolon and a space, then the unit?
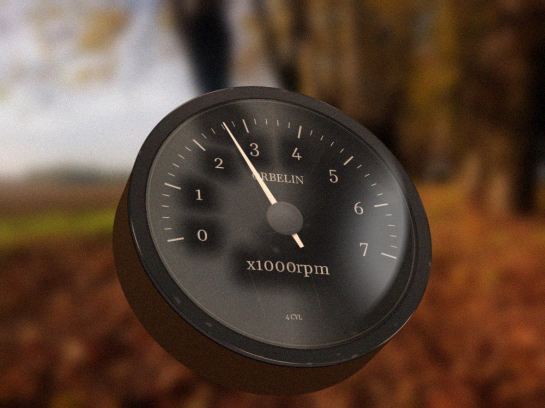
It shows 2600; rpm
